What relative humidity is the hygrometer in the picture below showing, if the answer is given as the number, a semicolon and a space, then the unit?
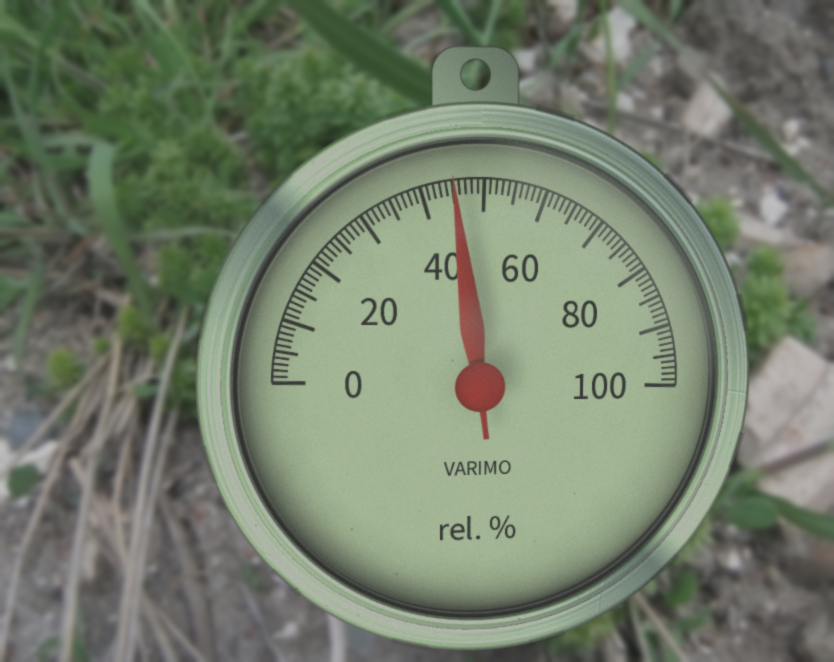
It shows 45; %
